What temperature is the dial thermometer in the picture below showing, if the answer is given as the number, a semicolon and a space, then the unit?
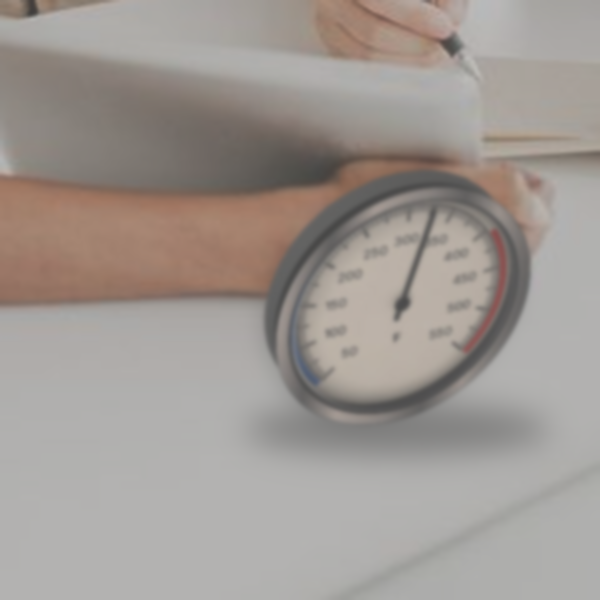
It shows 325; °F
